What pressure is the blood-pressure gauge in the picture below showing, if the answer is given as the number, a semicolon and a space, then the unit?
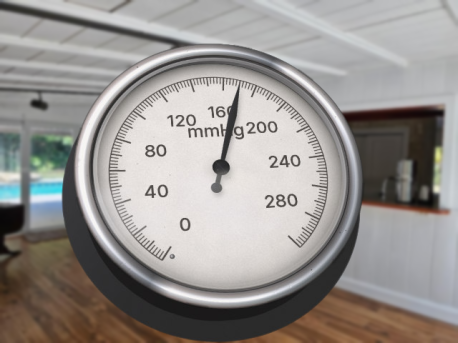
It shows 170; mmHg
